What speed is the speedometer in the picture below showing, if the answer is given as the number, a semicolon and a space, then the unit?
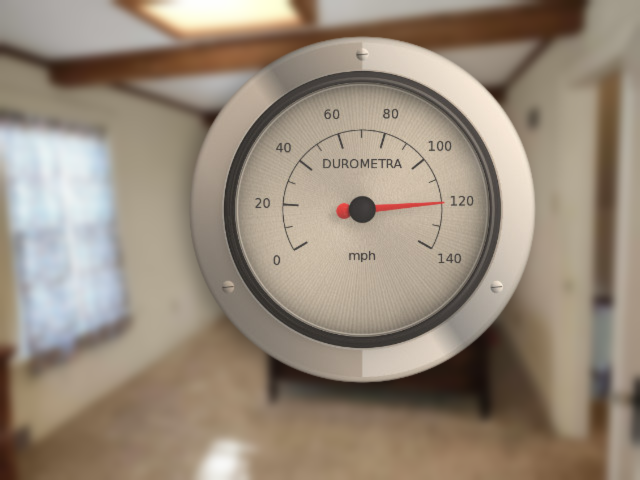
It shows 120; mph
